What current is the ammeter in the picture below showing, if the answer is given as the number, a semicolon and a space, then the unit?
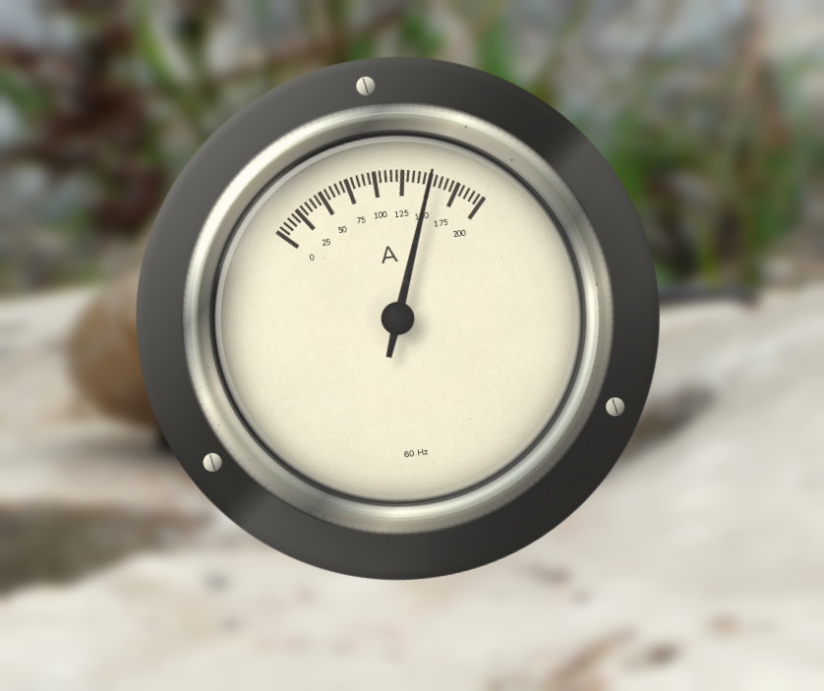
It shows 150; A
